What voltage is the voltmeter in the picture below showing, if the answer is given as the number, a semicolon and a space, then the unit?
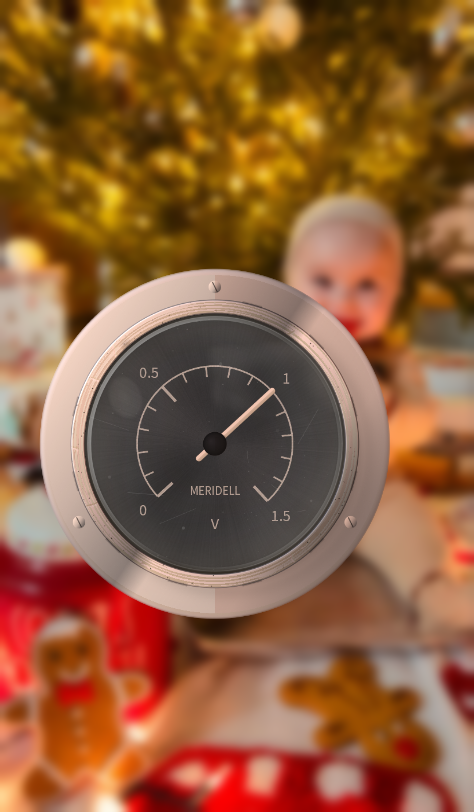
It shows 1; V
